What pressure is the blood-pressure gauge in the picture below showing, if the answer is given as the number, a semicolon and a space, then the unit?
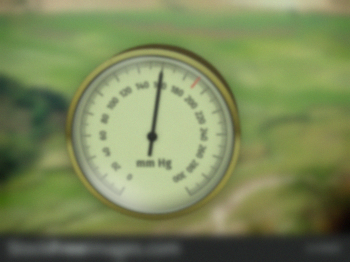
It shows 160; mmHg
